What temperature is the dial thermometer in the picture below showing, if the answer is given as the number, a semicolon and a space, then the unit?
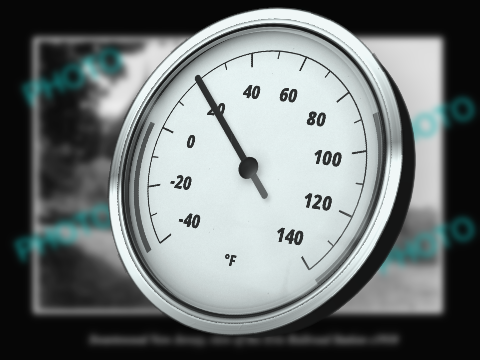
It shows 20; °F
